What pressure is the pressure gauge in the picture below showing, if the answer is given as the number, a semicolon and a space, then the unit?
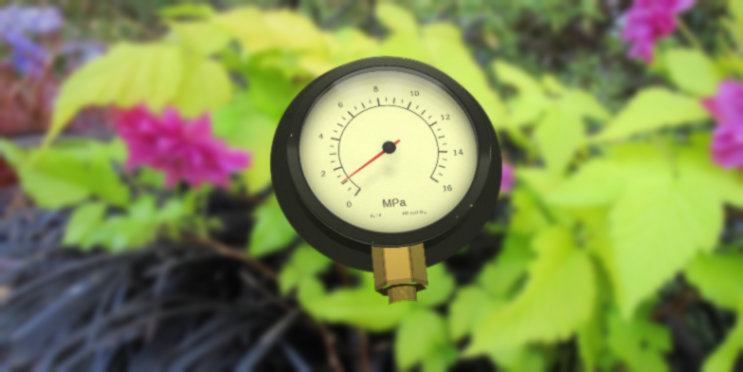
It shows 1; MPa
